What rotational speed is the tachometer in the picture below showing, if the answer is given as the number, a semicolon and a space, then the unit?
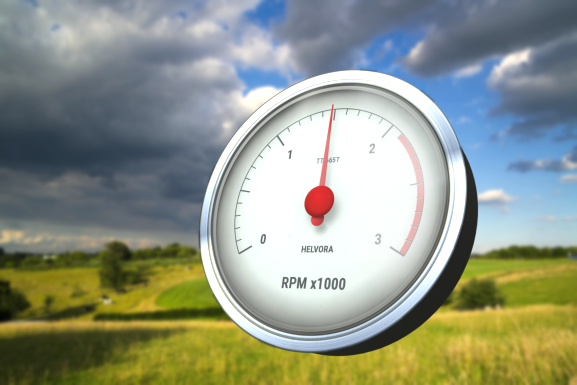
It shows 1500; rpm
